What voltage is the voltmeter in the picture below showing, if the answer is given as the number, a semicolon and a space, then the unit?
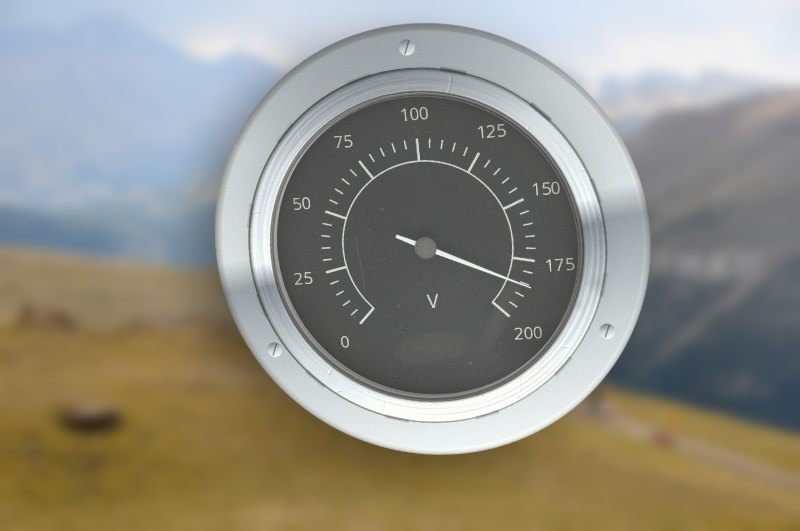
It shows 185; V
